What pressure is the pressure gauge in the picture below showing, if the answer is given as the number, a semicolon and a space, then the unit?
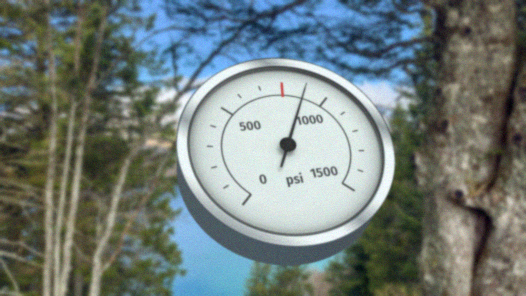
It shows 900; psi
